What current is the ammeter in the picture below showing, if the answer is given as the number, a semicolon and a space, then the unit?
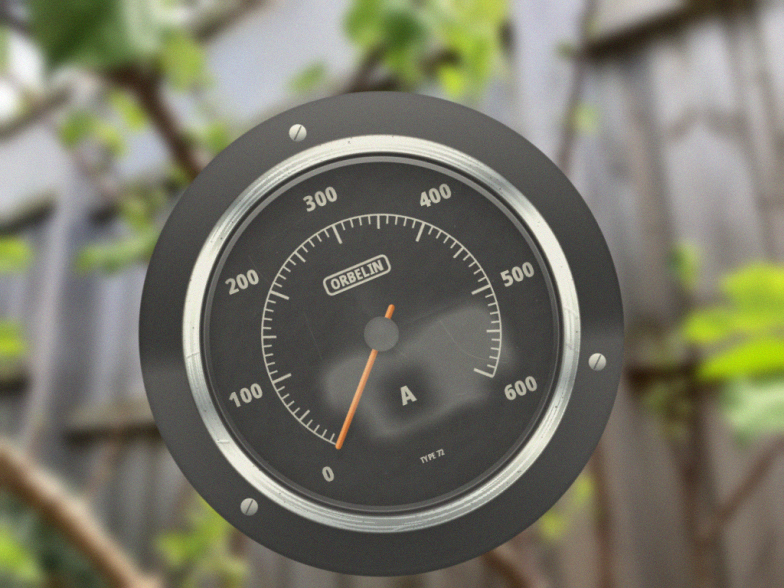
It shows 0; A
